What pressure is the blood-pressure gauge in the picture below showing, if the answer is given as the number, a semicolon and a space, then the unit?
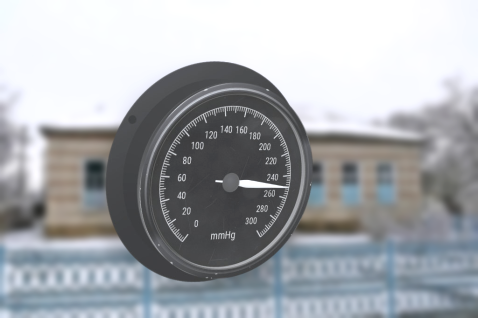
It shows 250; mmHg
